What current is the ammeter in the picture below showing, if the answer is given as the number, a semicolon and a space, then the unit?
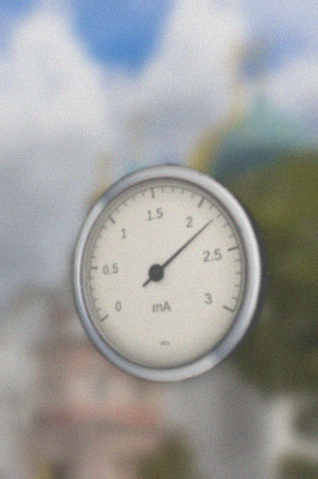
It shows 2.2; mA
